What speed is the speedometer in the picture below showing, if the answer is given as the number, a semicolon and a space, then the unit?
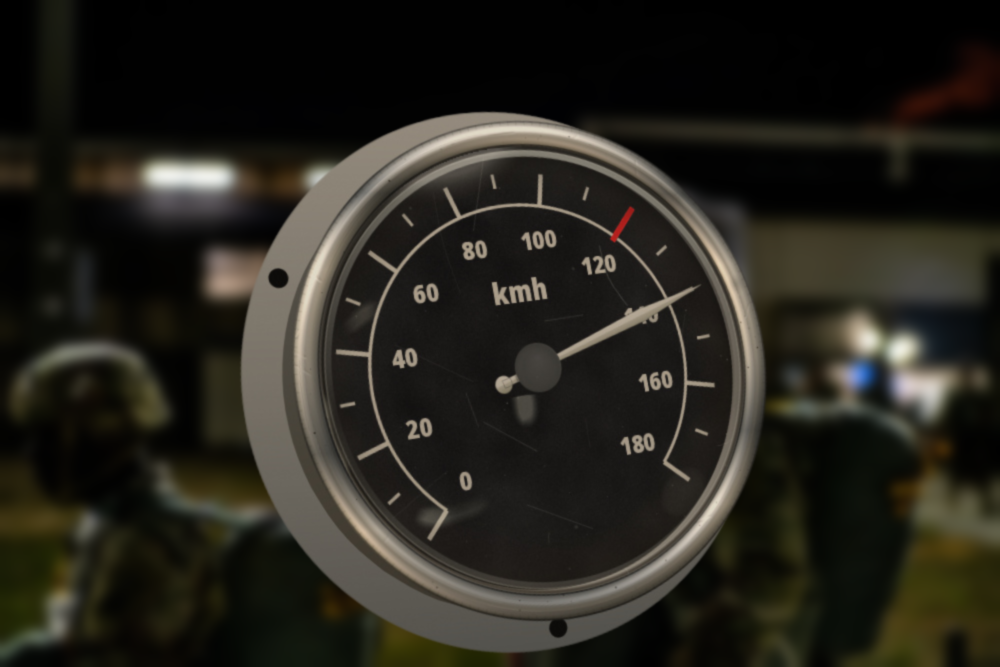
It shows 140; km/h
